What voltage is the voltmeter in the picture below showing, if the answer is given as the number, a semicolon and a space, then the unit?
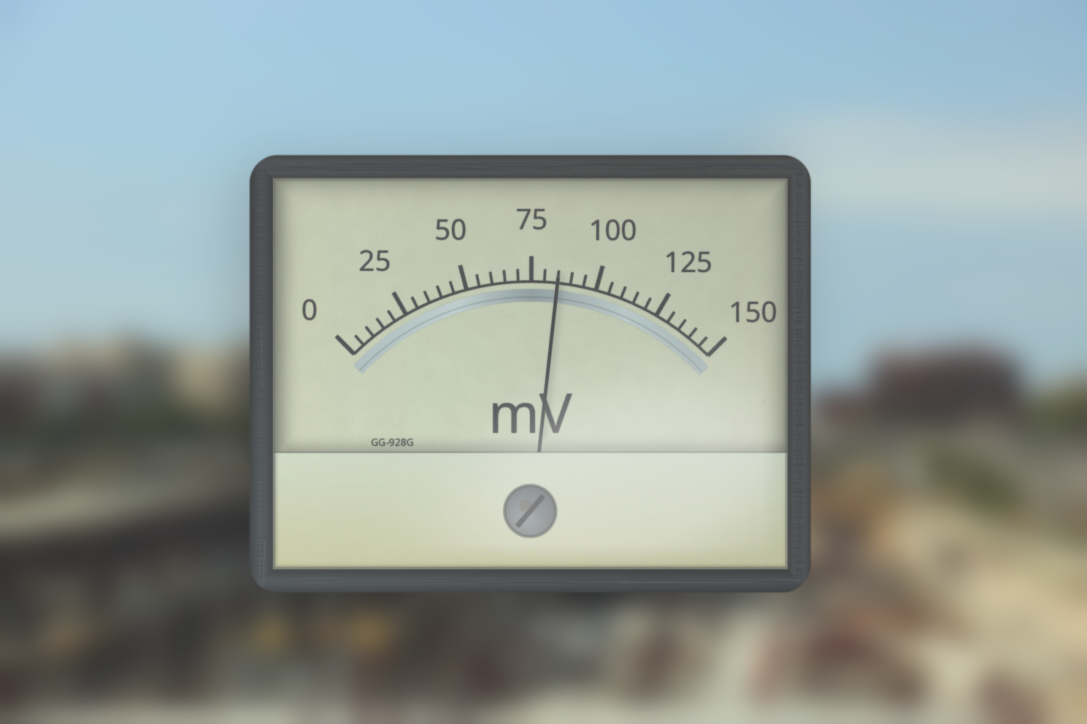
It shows 85; mV
